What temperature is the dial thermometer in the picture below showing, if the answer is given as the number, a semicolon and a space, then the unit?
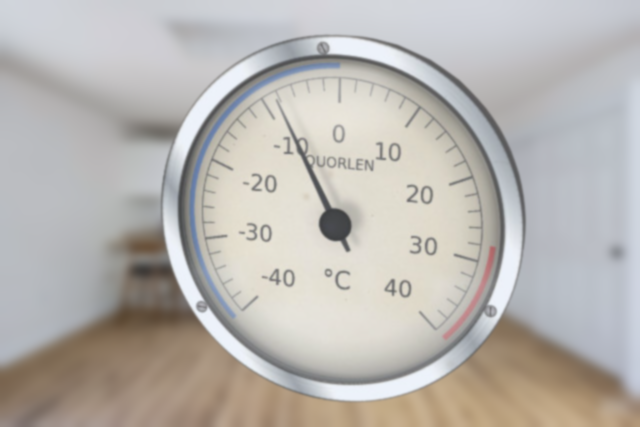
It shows -8; °C
